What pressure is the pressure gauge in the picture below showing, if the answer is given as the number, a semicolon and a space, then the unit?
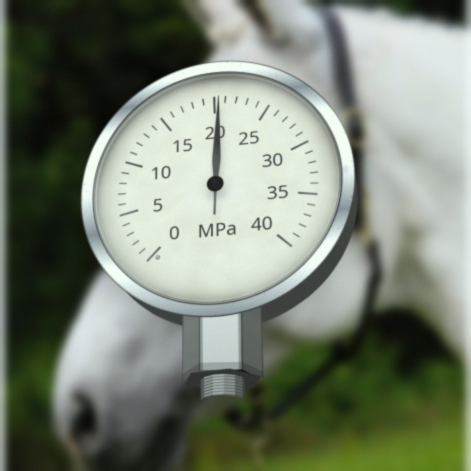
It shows 20.5; MPa
